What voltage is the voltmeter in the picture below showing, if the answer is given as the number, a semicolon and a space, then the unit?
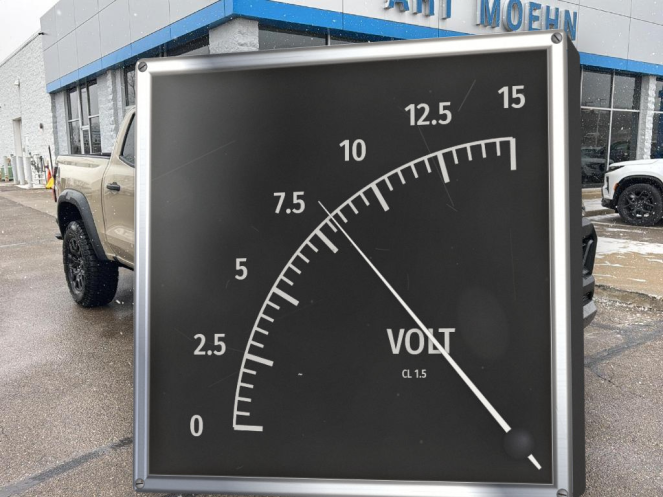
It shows 8.25; V
